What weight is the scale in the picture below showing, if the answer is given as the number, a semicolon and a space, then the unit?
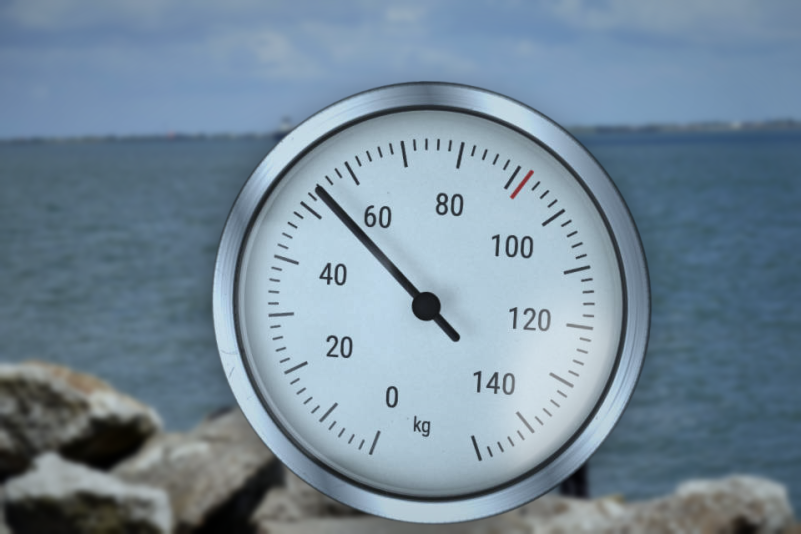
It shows 54; kg
